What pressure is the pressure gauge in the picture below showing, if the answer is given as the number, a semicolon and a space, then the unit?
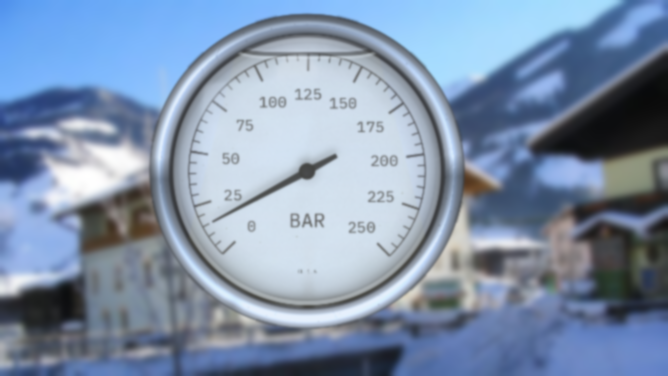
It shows 15; bar
